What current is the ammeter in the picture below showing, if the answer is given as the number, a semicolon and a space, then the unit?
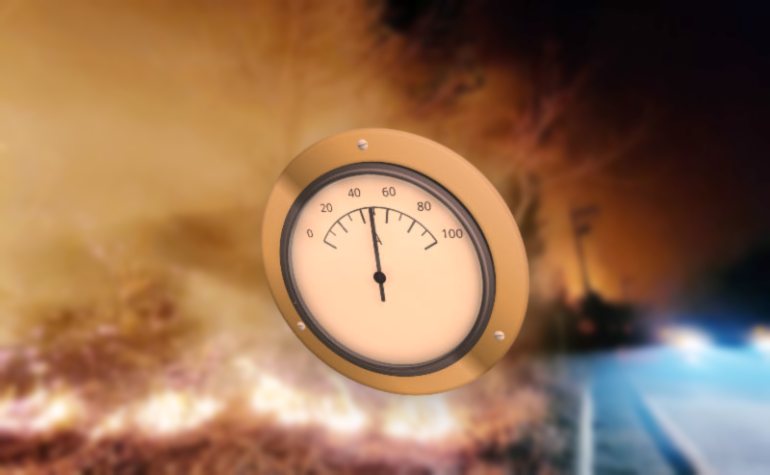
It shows 50; A
